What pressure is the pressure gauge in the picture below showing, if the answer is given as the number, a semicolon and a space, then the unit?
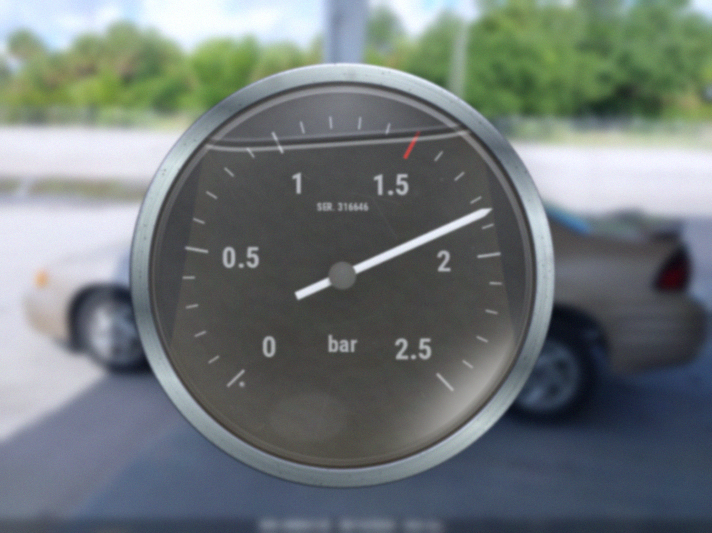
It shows 1.85; bar
